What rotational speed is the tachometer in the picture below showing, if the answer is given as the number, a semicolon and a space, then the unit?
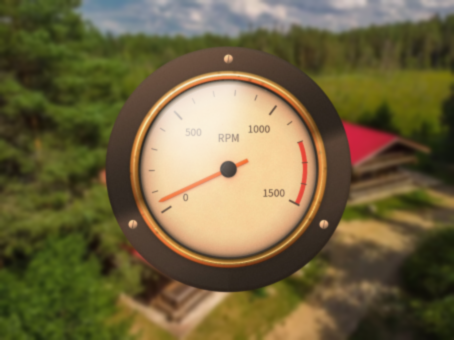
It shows 50; rpm
